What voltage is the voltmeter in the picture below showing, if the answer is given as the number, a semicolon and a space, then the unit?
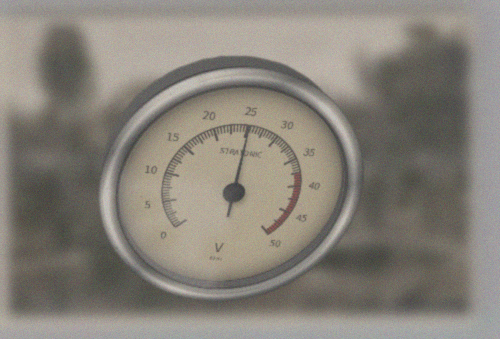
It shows 25; V
